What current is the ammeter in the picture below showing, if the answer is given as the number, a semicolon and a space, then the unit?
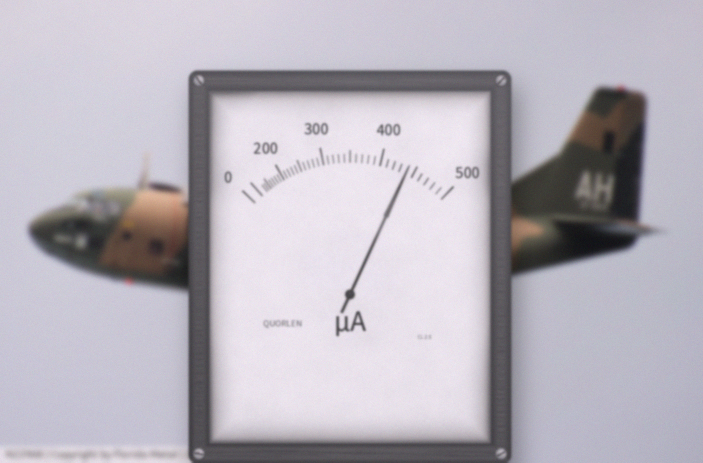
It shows 440; µA
